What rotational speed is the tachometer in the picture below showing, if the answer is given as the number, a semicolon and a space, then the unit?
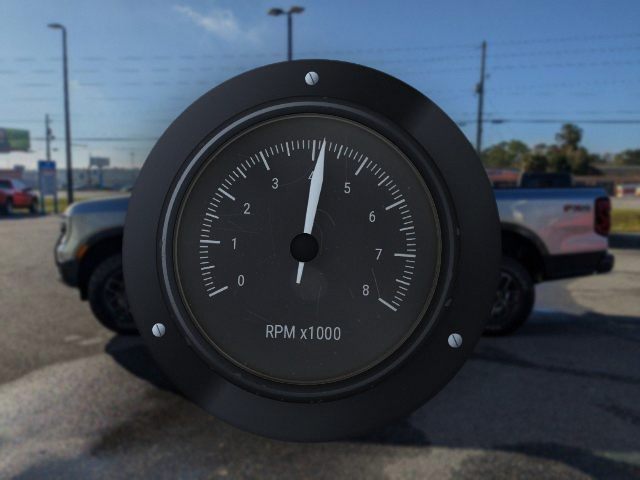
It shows 4200; rpm
